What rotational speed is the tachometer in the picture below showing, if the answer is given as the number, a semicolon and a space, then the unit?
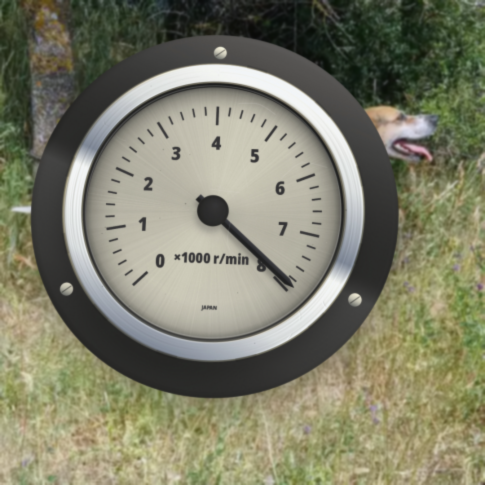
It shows 7900; rpm
